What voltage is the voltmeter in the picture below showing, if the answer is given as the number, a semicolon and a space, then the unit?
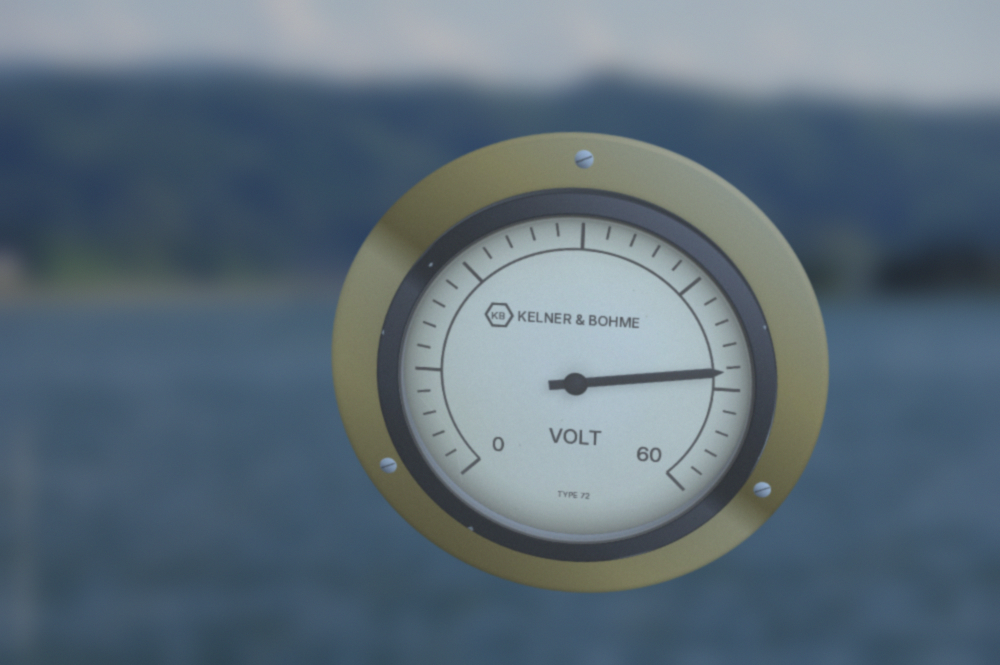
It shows 48; V
